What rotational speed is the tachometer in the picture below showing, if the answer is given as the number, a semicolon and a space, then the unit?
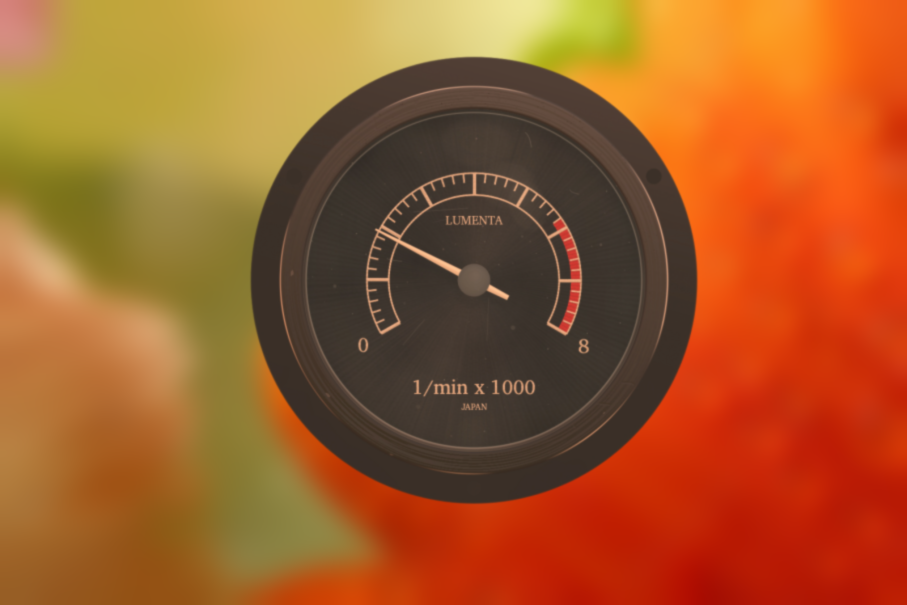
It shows 1900; rpm
